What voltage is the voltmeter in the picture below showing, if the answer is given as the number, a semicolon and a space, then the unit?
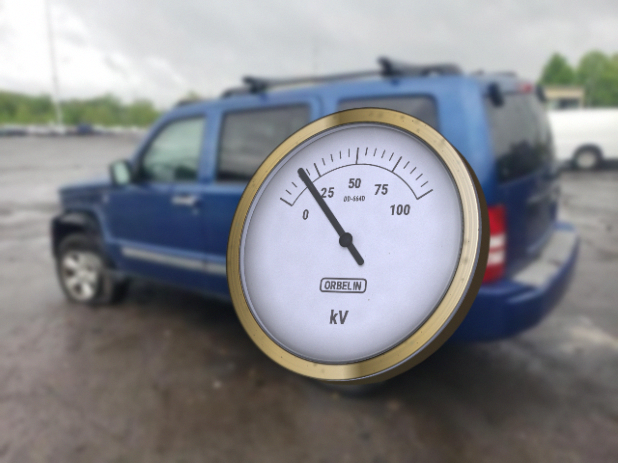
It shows 17.5; kV
